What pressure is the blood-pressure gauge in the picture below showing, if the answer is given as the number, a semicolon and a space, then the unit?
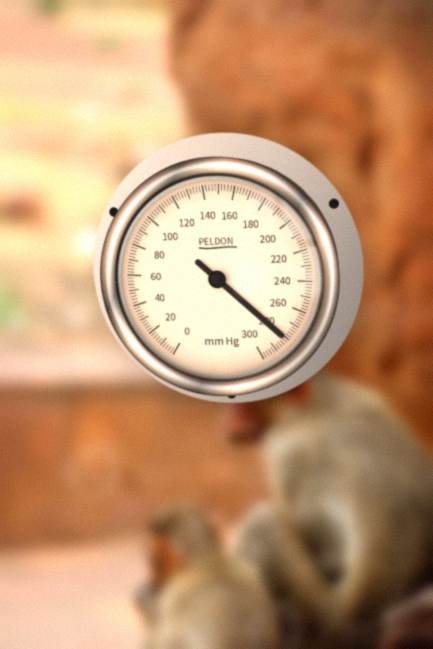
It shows 280; mmHg
